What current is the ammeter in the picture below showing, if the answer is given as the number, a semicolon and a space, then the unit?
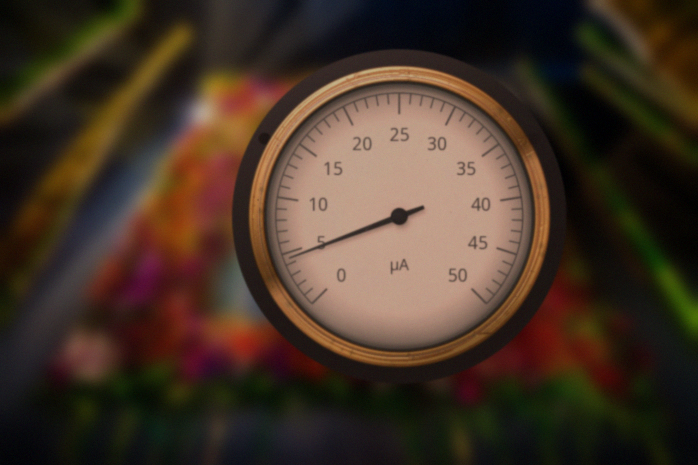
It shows 4.5; µA
